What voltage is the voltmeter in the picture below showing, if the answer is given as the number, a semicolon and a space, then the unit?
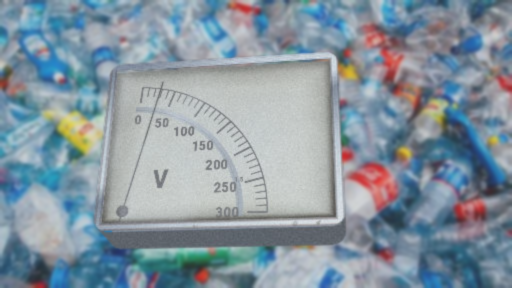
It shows 30; V
